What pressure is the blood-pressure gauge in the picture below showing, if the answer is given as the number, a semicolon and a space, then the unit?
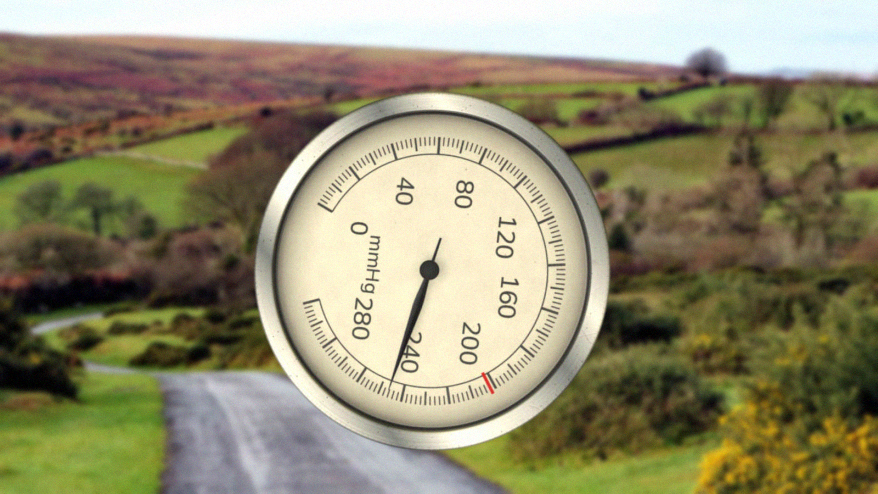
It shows 246; mmHg
